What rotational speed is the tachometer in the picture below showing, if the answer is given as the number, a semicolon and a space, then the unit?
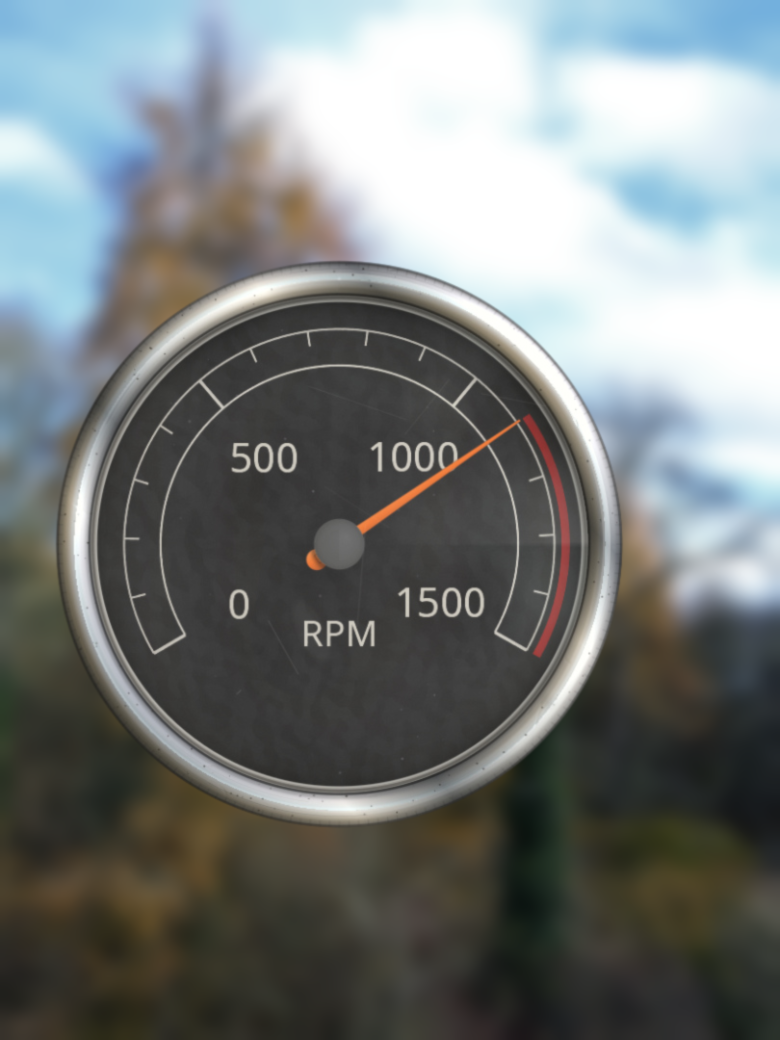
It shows 1100; rpm
